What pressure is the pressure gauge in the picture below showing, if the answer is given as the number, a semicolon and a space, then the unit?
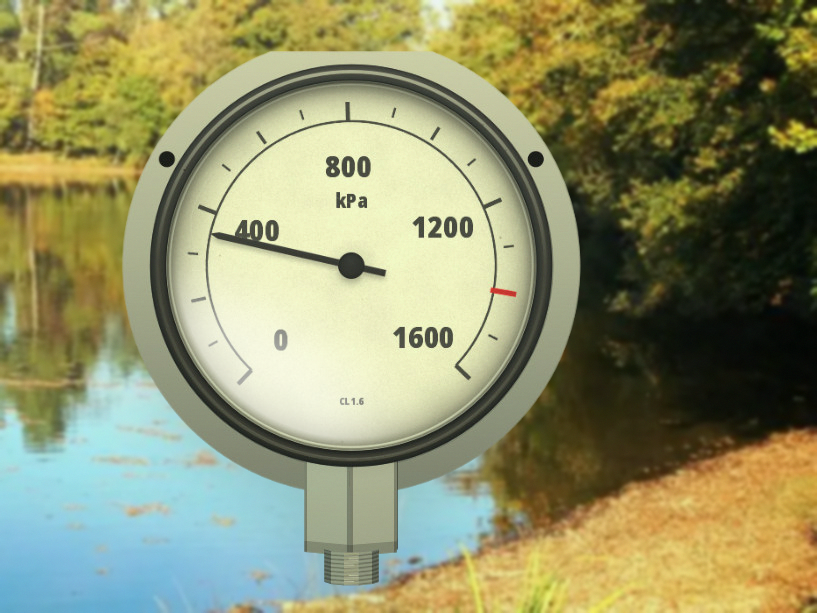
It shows 350; kPa
